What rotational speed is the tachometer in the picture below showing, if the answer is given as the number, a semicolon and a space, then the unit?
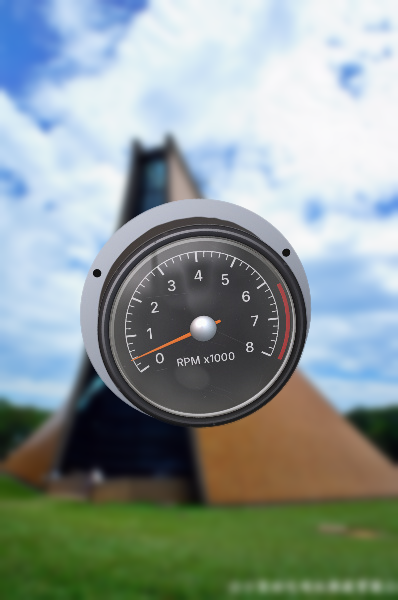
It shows 400; rpm
